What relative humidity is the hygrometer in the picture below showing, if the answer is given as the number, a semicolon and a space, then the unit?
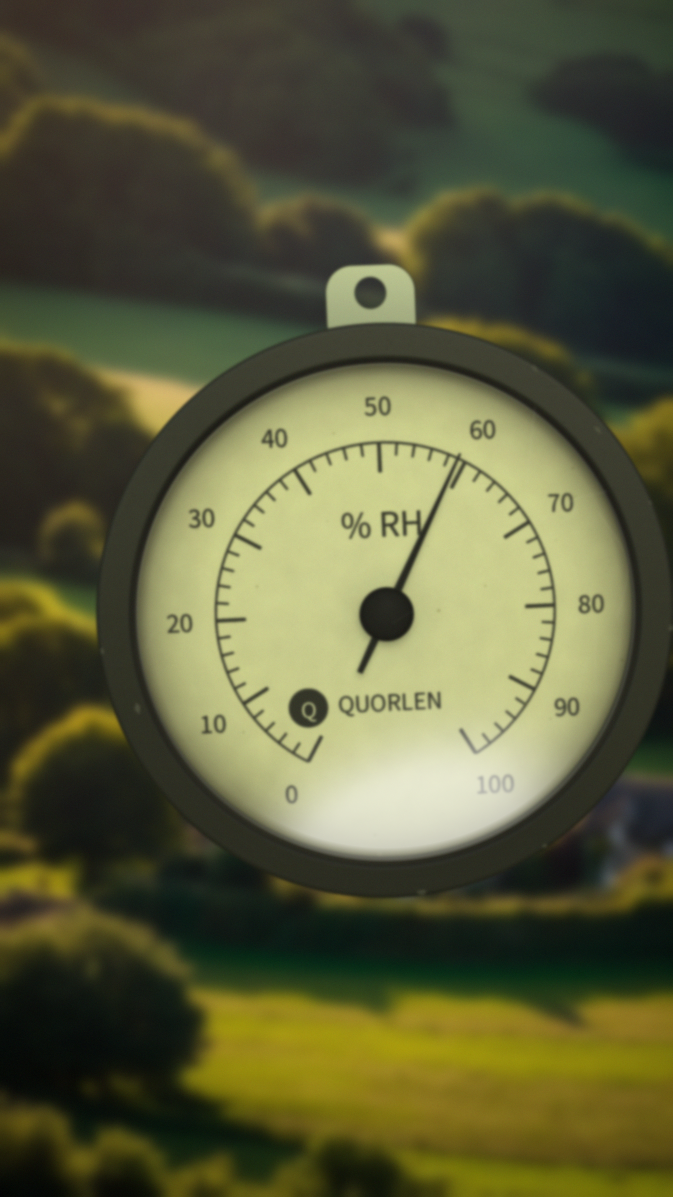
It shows 59; %
